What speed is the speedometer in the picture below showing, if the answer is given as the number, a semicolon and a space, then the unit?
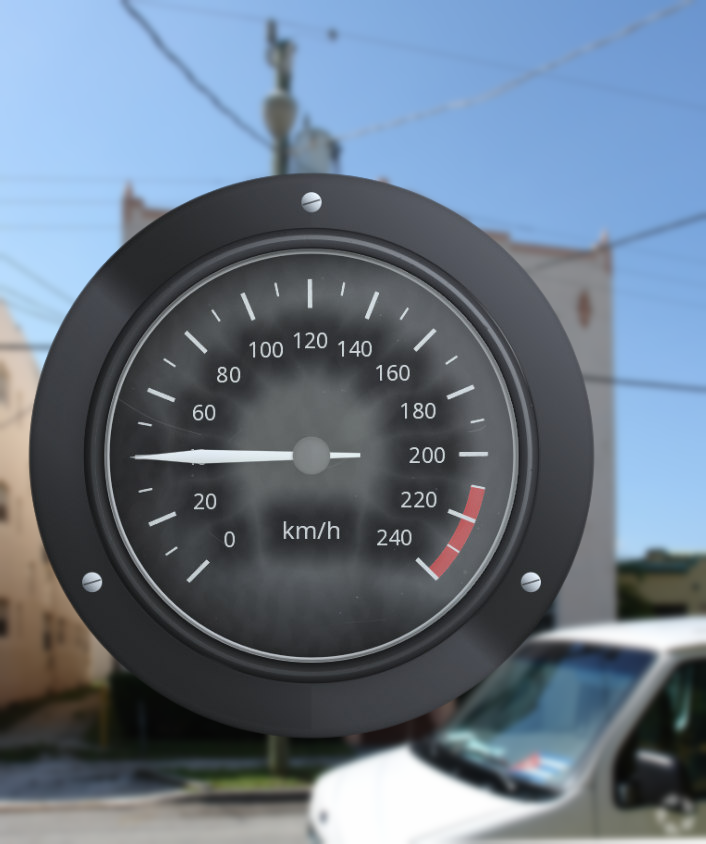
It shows 40; km/h
